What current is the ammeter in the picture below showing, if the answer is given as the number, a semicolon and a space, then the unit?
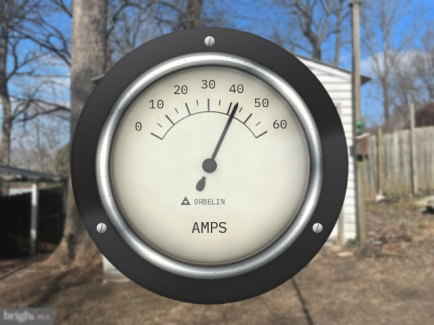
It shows 42.5; A
